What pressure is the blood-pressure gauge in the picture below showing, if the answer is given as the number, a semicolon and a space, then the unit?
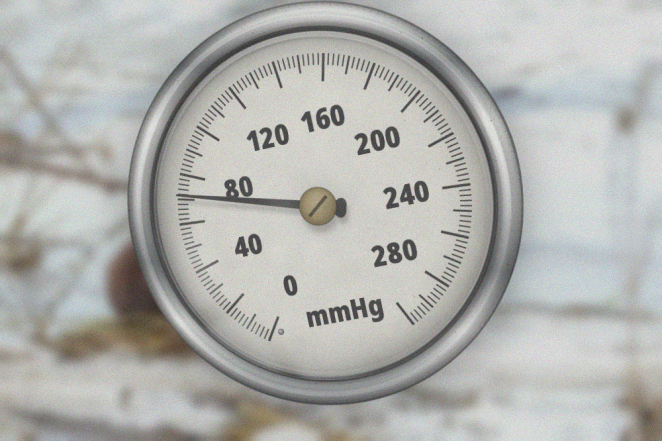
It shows 72; mmHg
